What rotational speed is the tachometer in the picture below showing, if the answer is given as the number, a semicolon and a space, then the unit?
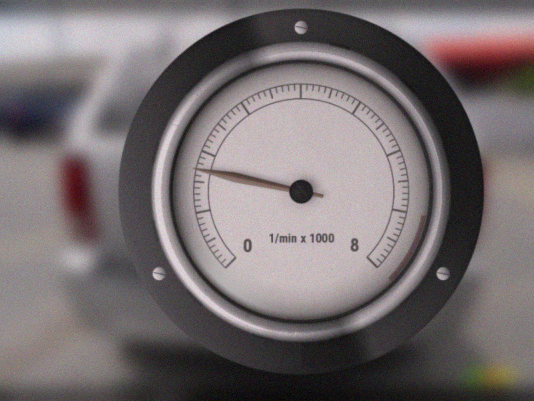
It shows 1700; rpm
